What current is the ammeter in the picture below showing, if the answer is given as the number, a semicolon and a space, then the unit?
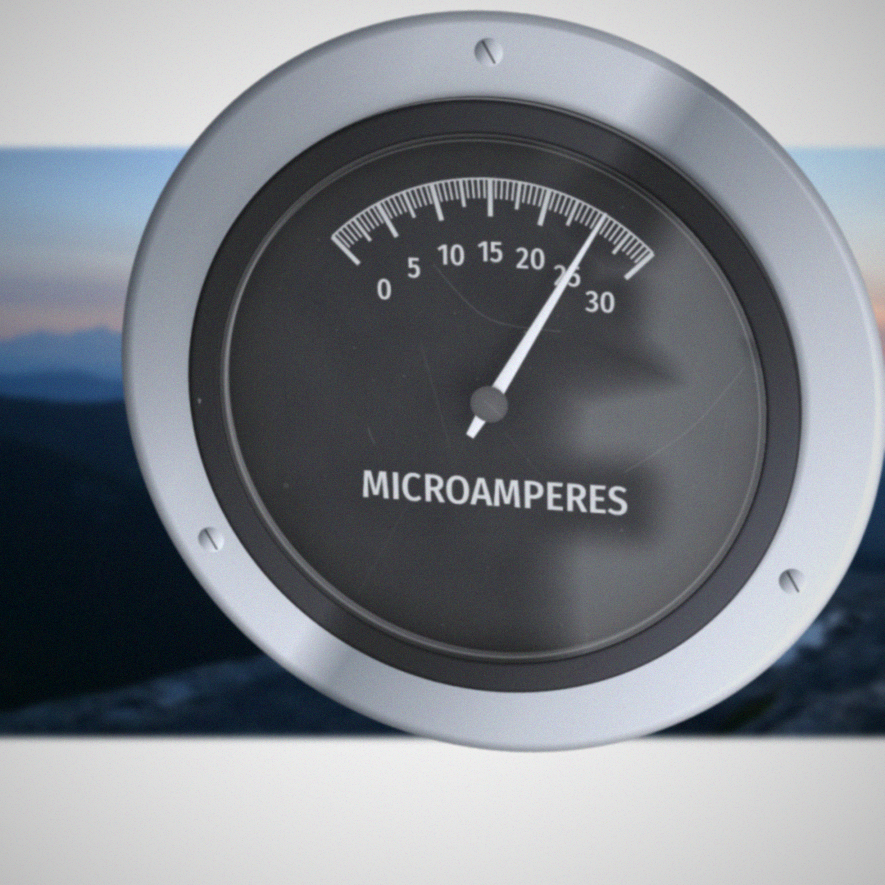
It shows 25; µA
